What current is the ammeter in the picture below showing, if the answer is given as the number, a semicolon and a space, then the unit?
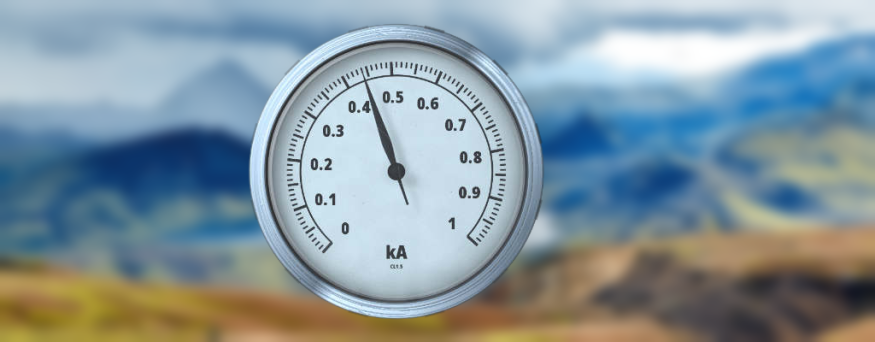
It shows 0.44; kA
